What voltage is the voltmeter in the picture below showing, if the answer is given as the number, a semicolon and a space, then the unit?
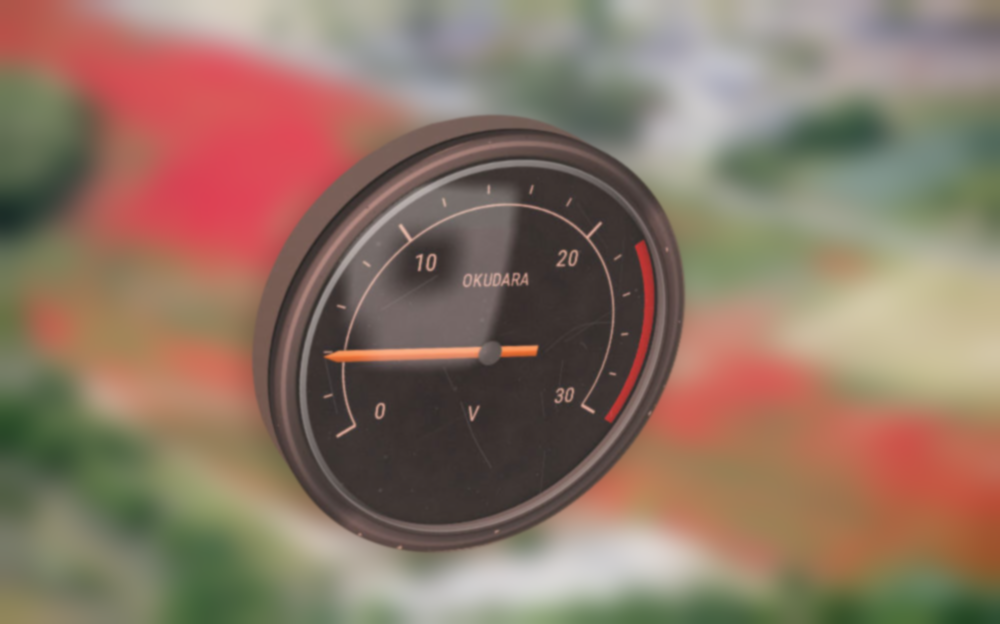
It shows 4; V
